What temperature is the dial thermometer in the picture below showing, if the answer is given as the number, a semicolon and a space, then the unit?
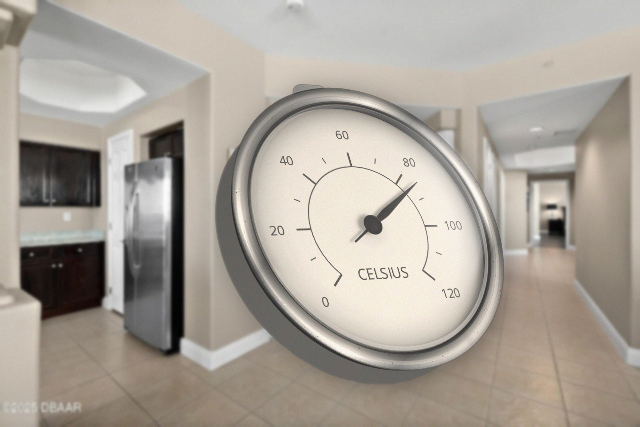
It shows 85; °C
